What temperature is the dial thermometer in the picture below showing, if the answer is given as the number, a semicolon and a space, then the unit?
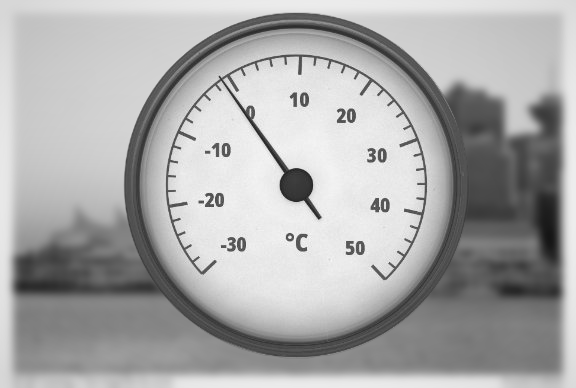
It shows -1; °C
